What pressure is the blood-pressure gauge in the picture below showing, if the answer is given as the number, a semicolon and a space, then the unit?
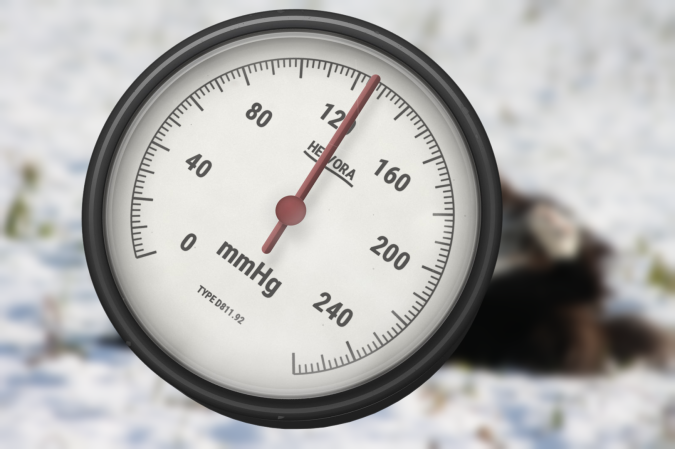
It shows 126; mmHg
